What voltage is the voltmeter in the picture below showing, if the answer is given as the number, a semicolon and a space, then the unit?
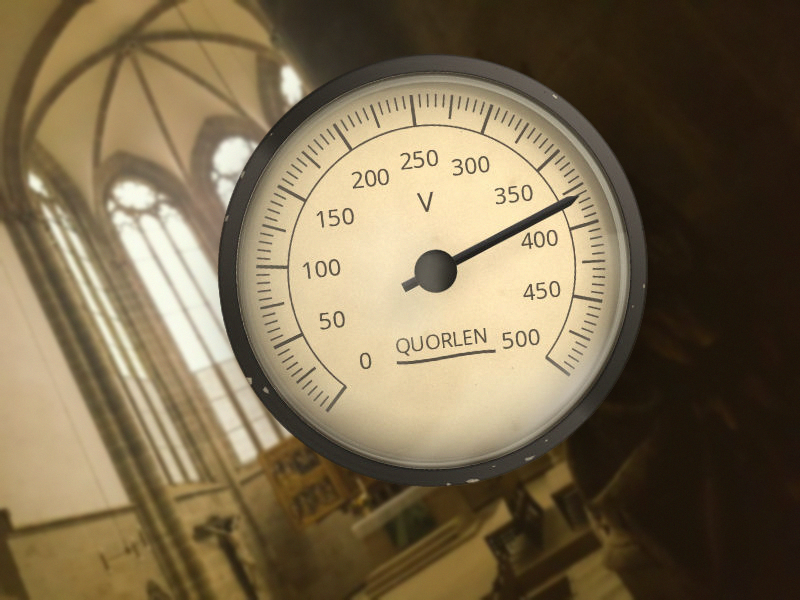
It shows 380; V
